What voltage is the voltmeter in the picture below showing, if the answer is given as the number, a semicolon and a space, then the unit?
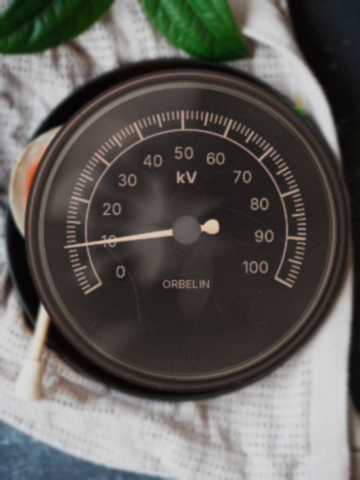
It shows 10; kV
